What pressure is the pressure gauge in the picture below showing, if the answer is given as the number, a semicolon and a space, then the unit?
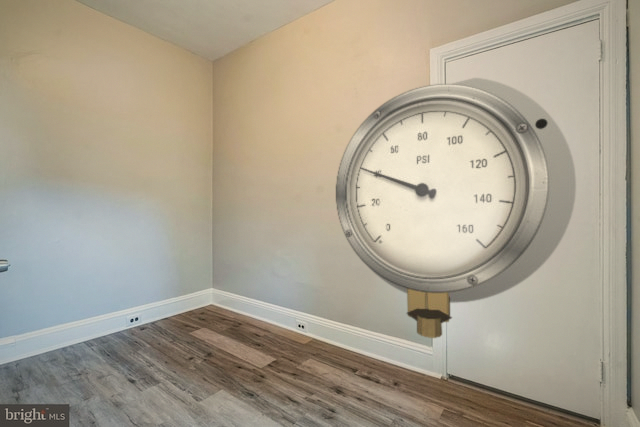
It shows 40; psi
